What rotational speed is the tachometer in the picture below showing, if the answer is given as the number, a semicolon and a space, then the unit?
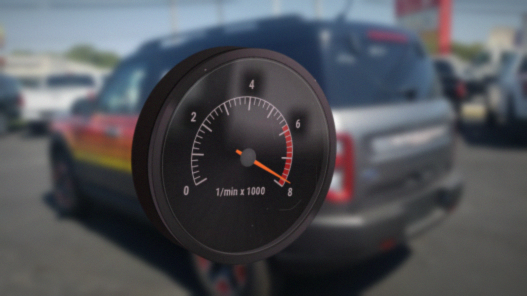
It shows 7800; rpm
